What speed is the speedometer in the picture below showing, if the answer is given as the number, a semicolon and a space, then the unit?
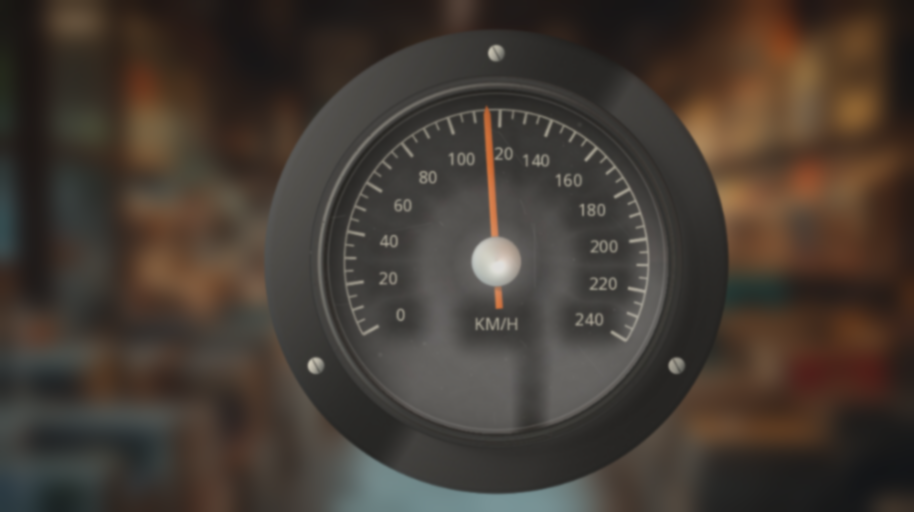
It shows 115; km/h
